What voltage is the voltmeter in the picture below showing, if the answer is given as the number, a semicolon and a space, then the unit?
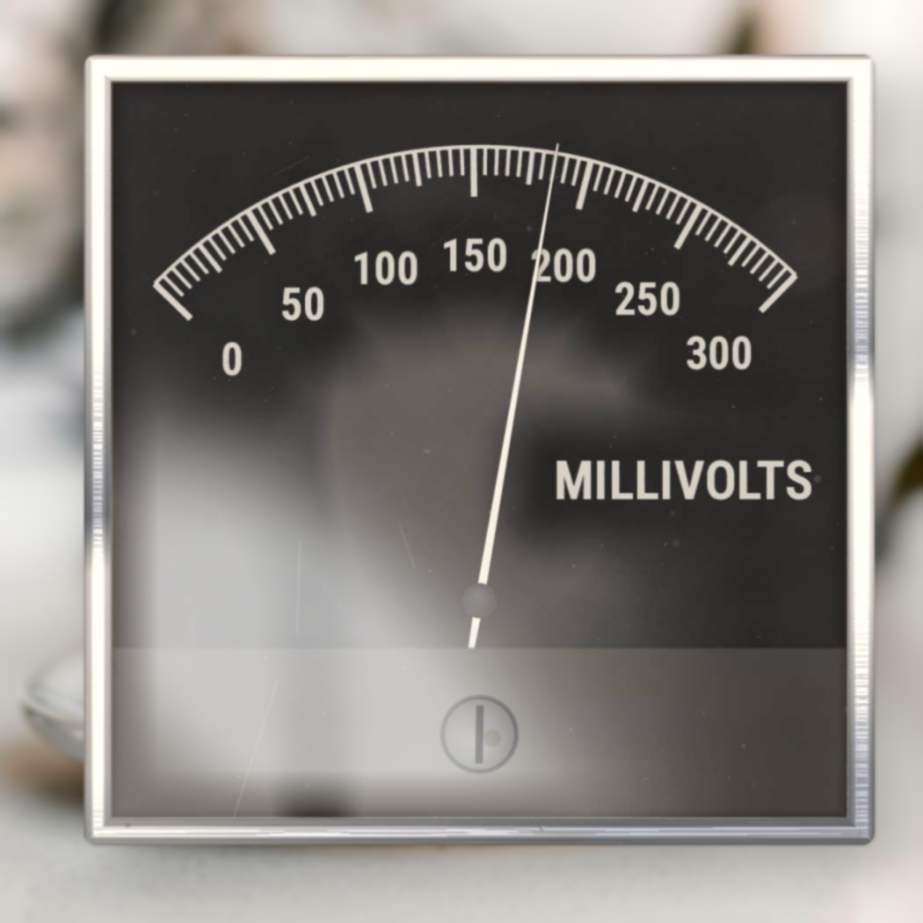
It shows 185; mV
